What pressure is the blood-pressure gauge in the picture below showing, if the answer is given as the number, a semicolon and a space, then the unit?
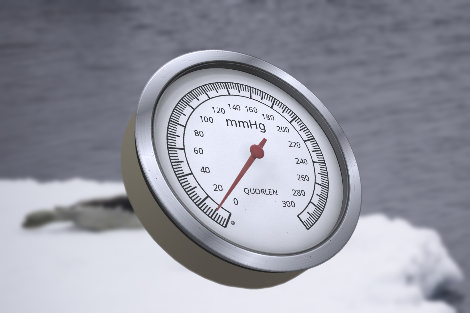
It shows 10; mmHg
